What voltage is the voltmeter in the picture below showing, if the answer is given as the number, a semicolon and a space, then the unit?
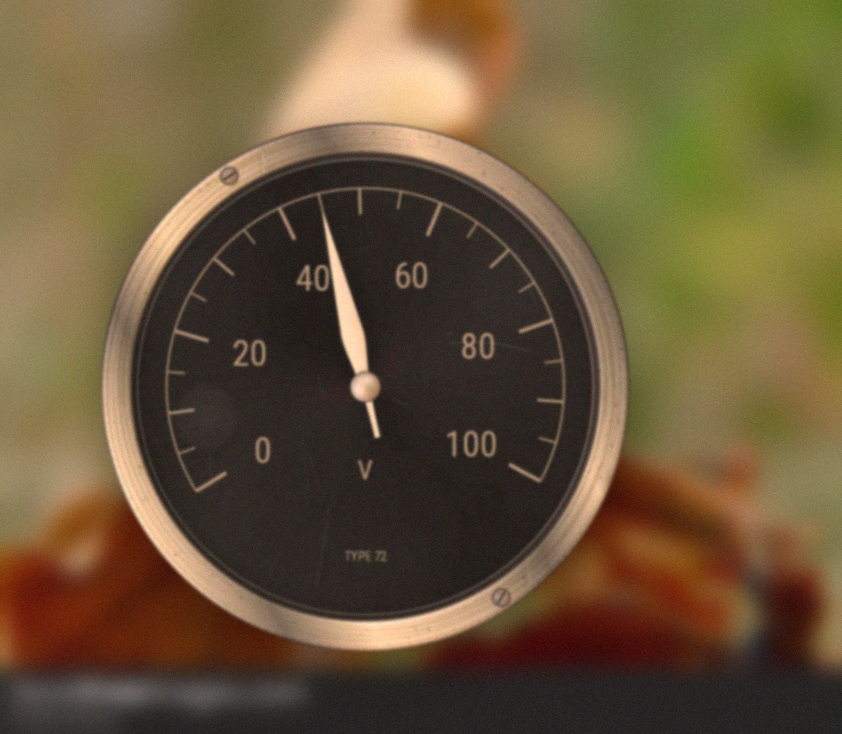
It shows 45; V
